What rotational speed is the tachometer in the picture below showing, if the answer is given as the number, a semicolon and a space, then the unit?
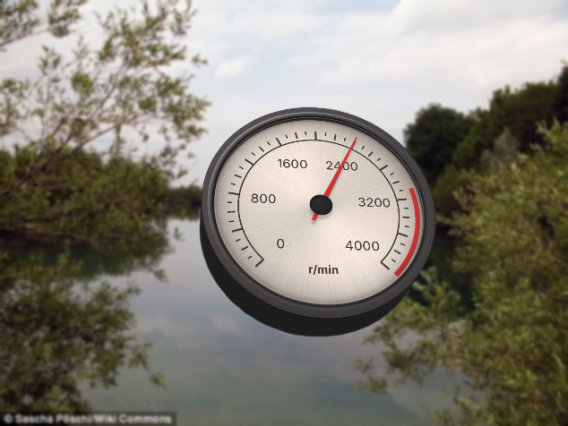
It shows 2400; rpm
